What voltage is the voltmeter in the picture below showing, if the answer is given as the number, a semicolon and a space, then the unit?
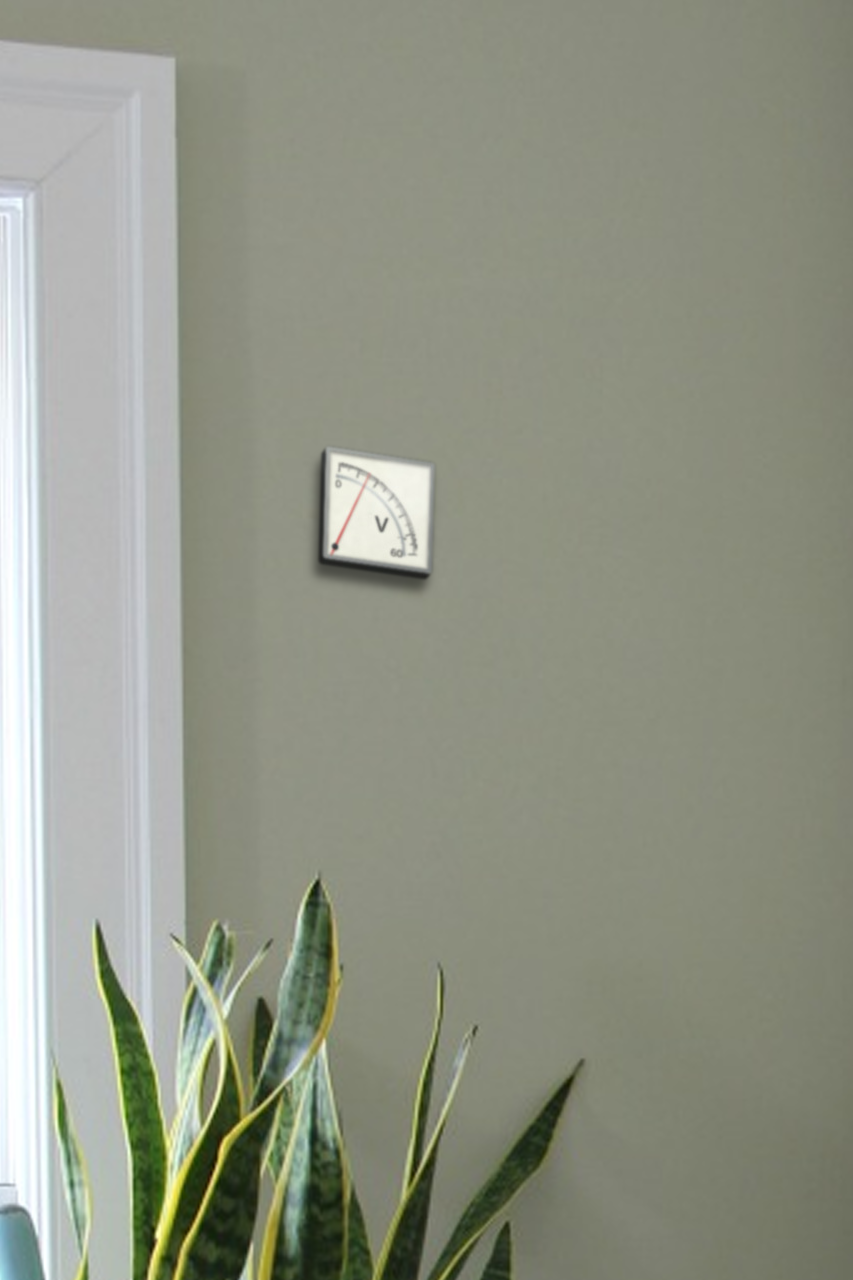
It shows 15; V
